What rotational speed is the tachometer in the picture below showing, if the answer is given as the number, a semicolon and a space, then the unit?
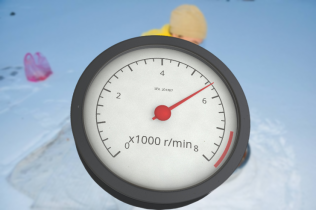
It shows 5625; rpm
